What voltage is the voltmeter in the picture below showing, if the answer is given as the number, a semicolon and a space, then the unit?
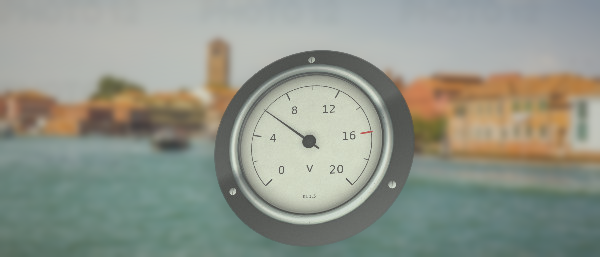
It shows 6; V
